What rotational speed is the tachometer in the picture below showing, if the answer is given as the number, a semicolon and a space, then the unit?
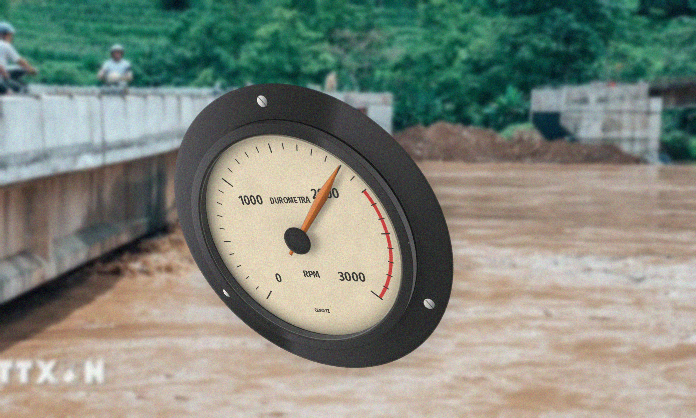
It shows 2000; rpm
